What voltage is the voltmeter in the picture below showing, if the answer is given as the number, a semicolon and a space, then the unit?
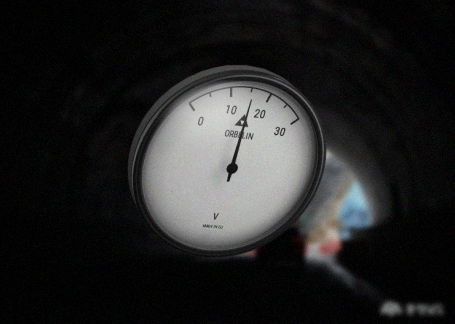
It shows 15; V
